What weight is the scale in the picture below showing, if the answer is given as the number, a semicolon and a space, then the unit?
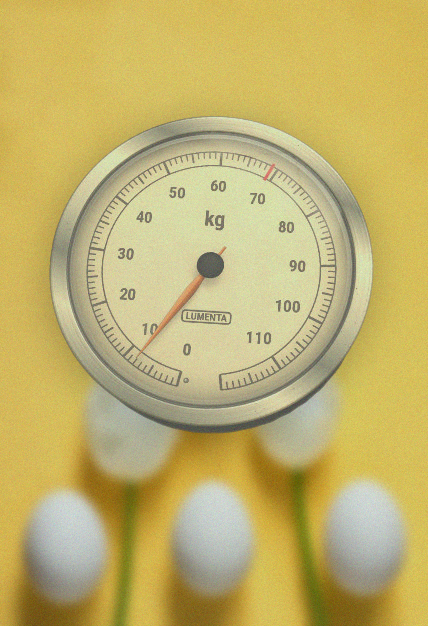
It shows 8; kg
